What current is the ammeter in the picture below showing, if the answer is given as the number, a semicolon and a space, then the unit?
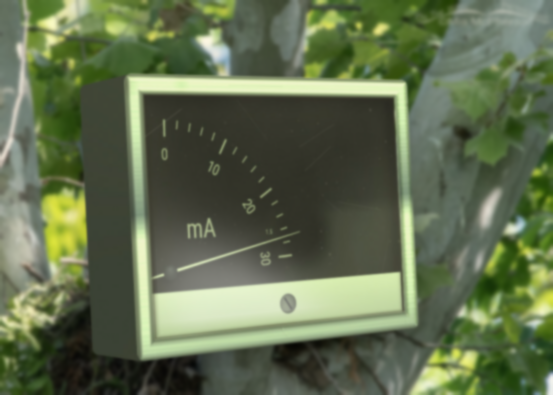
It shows 27; mA
